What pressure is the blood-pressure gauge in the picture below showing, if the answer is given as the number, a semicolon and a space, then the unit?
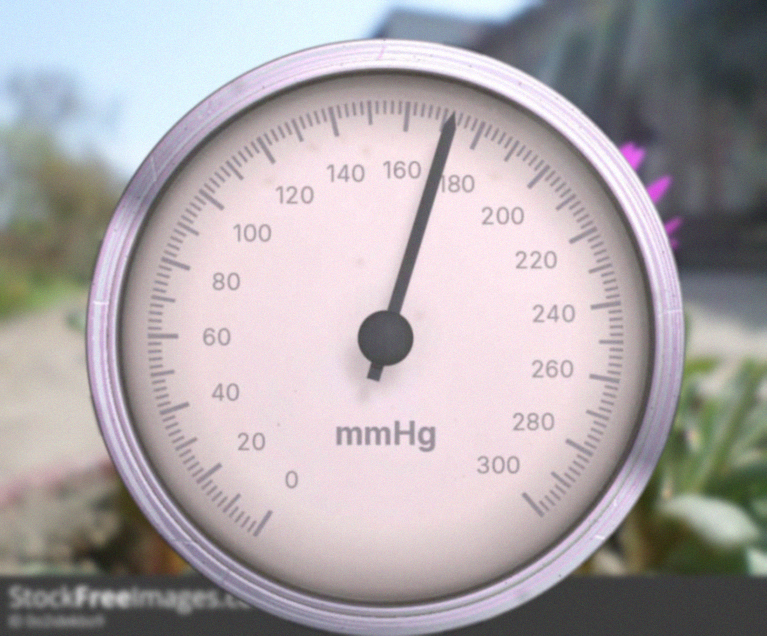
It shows 172; mmHg
